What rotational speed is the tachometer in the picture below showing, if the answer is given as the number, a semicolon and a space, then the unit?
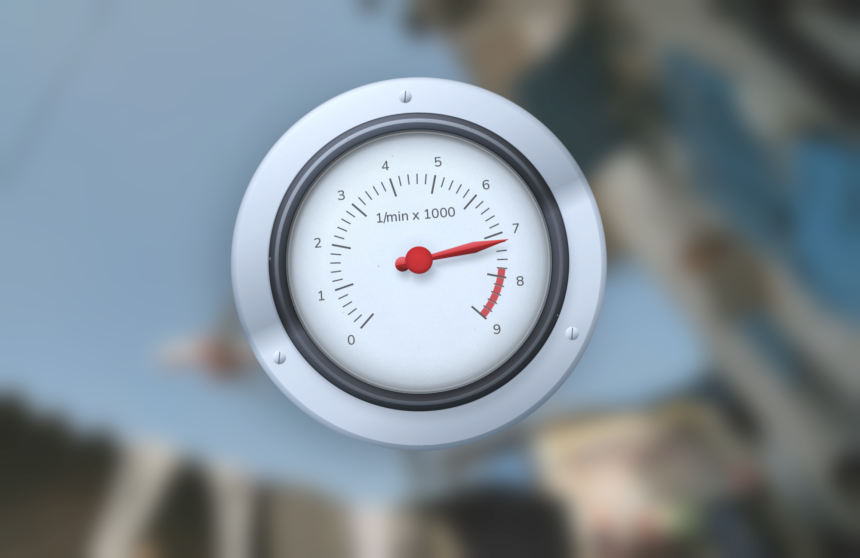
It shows 7200; rpm
